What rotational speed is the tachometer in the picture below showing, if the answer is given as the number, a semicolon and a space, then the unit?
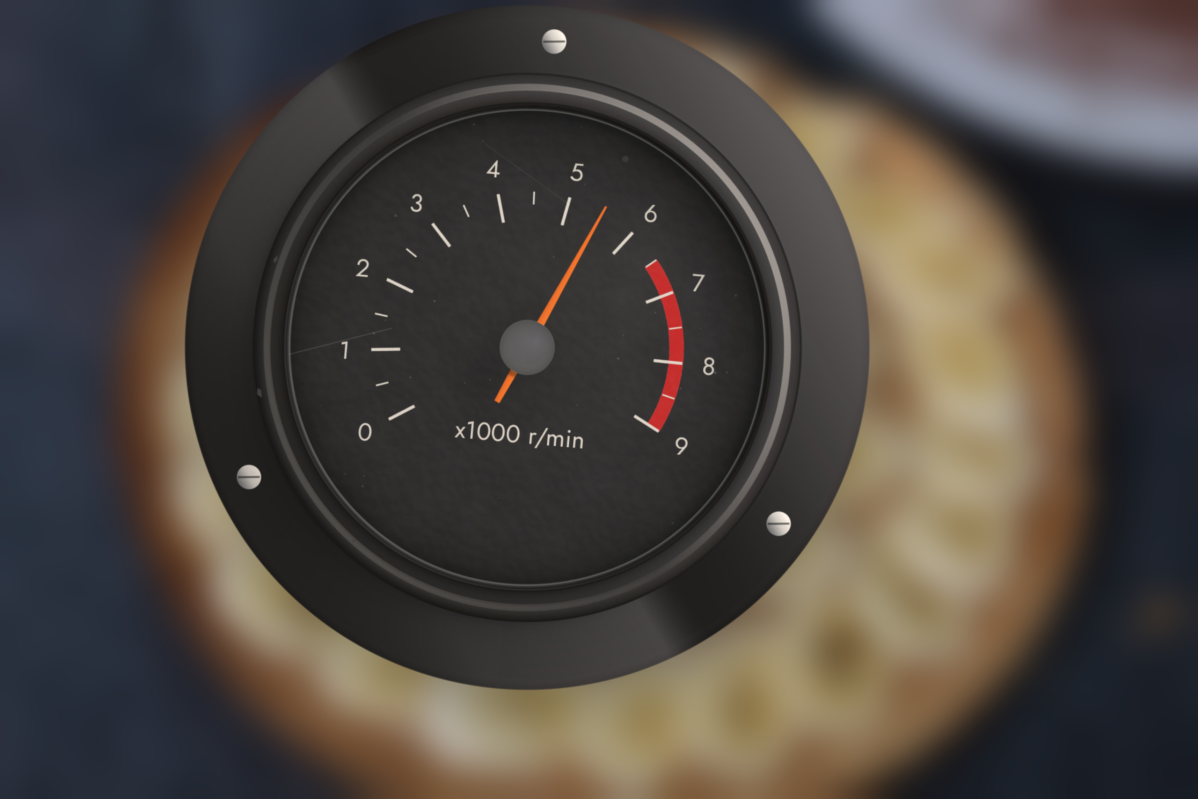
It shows 5500; rpm
